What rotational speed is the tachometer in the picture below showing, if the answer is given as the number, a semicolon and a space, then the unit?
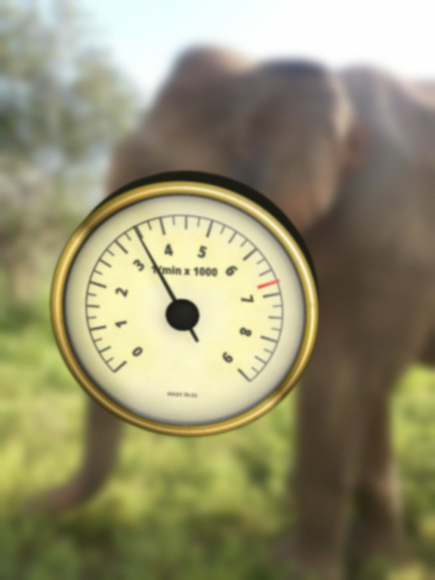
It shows 3500; rpm
